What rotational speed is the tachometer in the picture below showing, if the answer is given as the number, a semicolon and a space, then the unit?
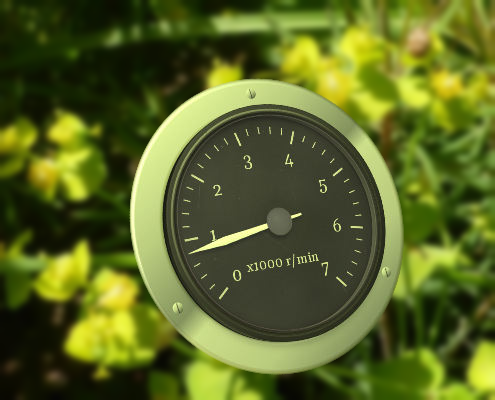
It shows 800; rpm
